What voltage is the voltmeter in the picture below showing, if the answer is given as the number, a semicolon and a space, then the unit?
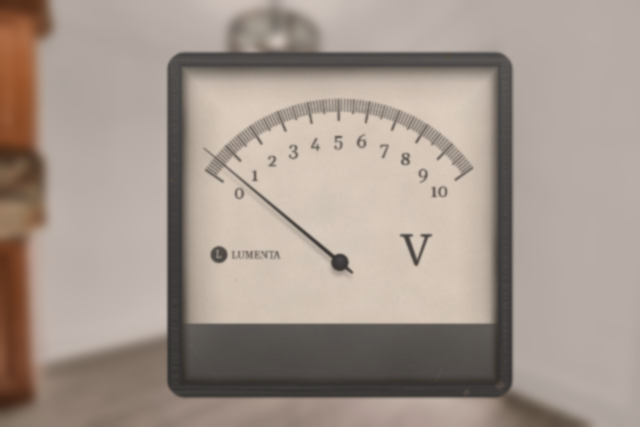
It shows 0.5; V
